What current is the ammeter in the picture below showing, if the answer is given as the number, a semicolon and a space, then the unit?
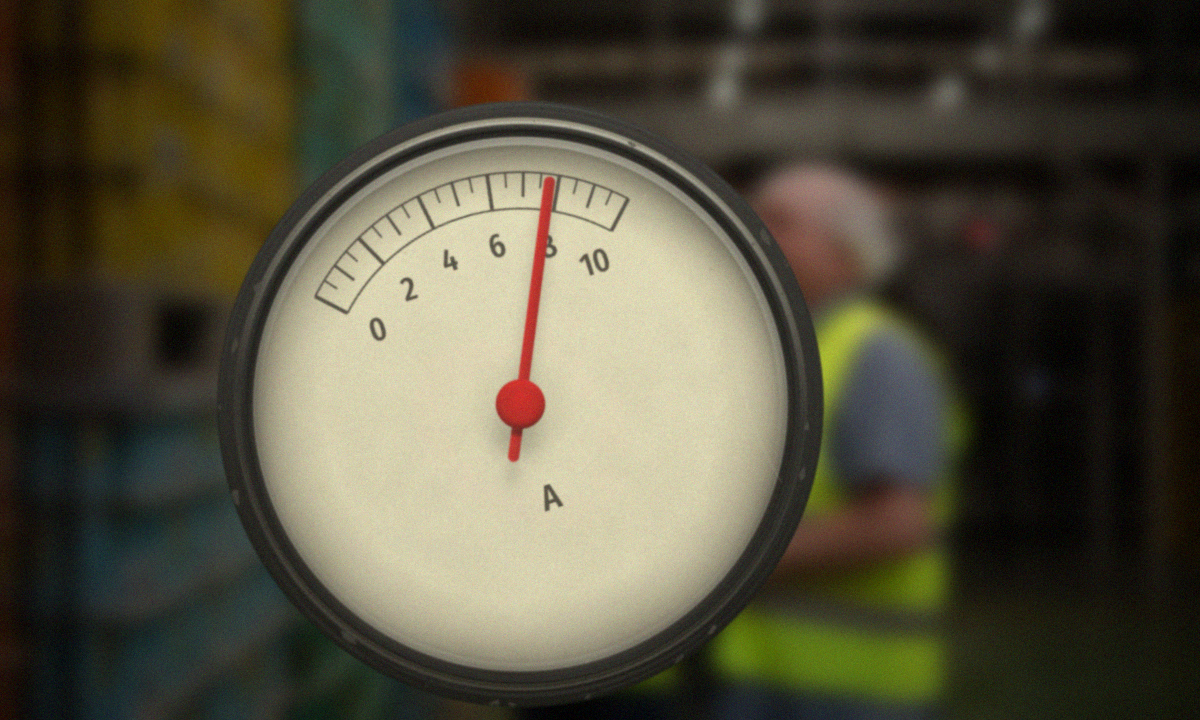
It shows 7.75; A
